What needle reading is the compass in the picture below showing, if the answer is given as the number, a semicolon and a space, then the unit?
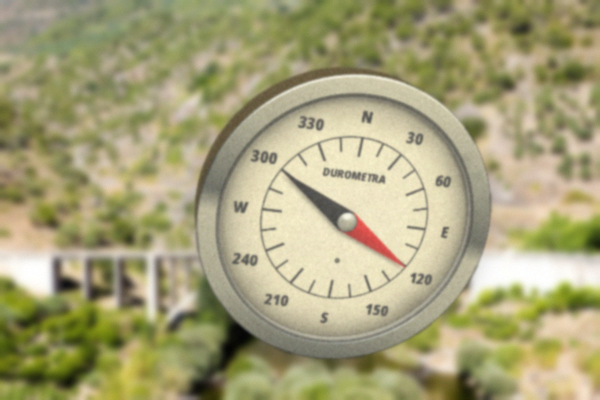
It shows 120; °
